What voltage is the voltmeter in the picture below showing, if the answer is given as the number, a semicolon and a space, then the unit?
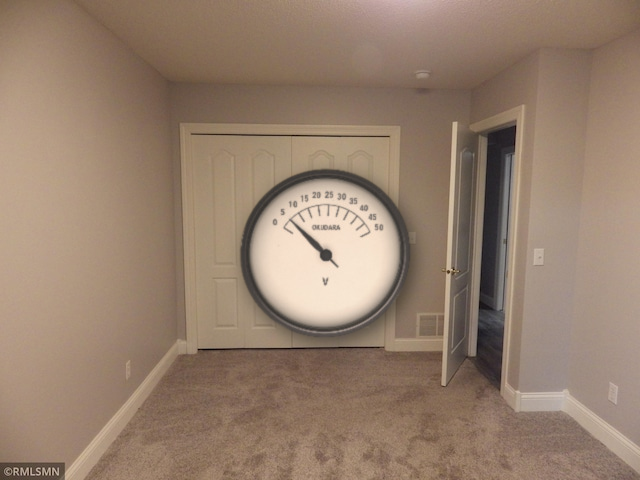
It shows 5; V
